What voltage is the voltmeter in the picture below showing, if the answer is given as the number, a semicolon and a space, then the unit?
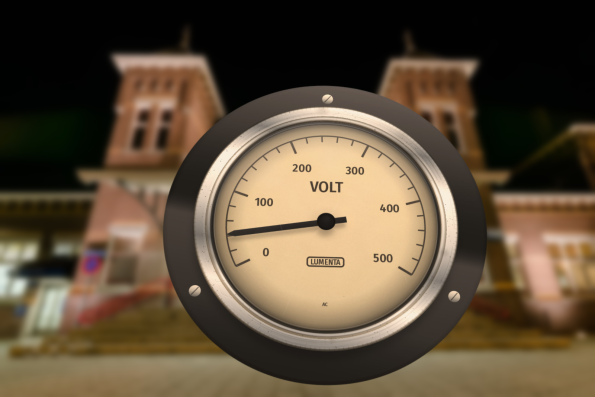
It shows 40; V
